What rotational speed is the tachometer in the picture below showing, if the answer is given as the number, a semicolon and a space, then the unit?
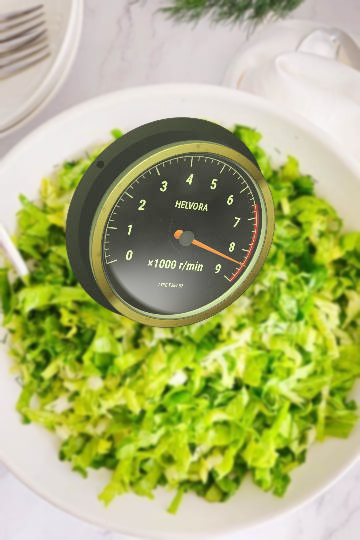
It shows 8400; rpm
